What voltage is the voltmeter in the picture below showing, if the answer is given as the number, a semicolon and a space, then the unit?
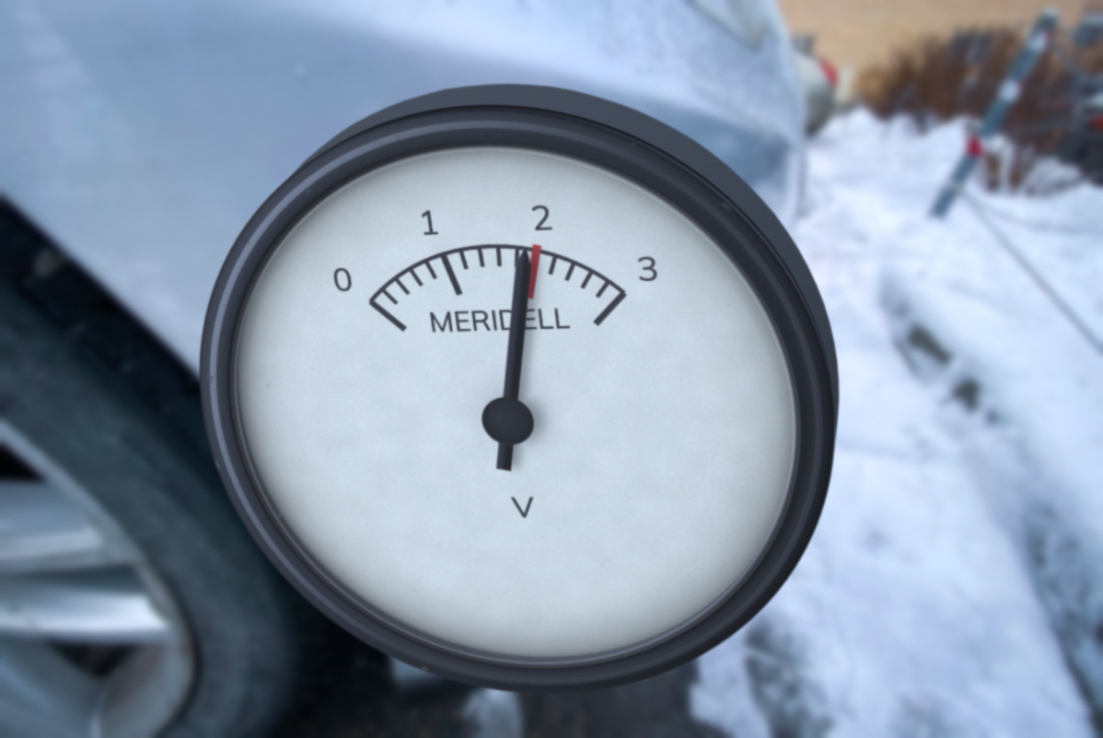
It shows 1.9; V
